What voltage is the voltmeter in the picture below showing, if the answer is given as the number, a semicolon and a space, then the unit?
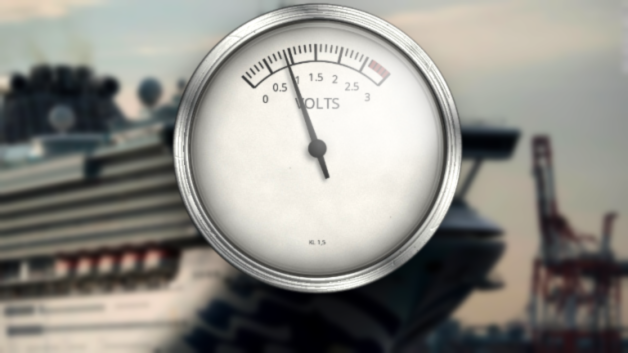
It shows 0.9; V
